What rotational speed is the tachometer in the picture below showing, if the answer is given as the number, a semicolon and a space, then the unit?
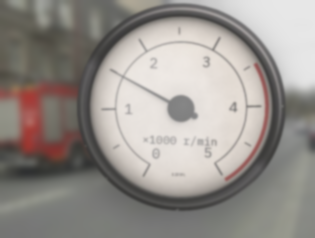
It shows 1500; rpm
